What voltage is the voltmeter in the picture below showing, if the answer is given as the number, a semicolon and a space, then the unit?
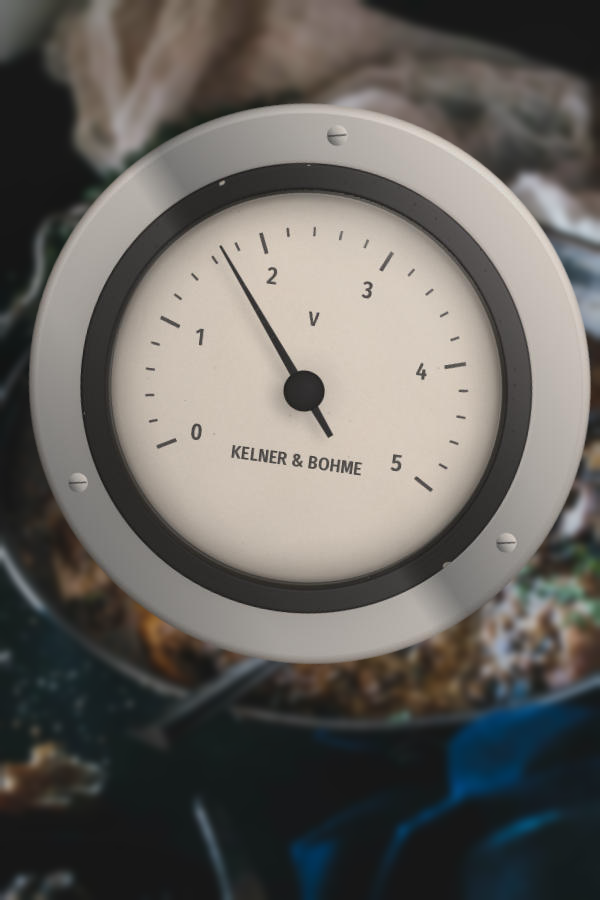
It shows 1.7; V
